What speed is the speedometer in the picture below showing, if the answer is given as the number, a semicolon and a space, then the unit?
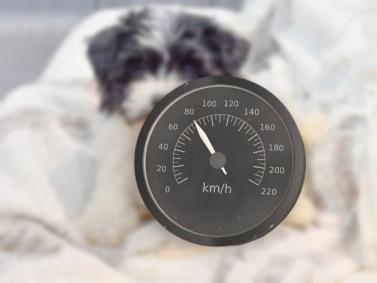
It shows 80; km/h
